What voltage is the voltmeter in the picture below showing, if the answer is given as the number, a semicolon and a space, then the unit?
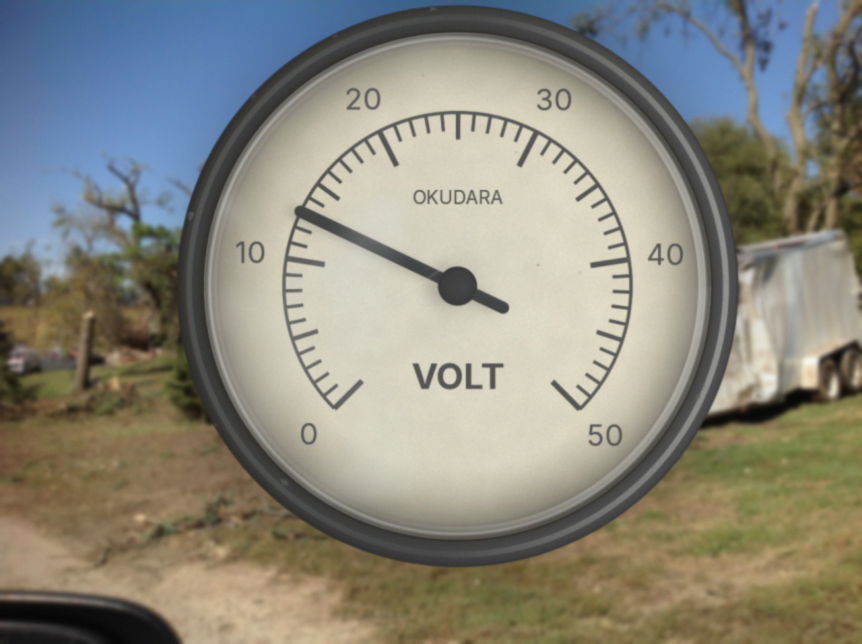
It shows 13; V
